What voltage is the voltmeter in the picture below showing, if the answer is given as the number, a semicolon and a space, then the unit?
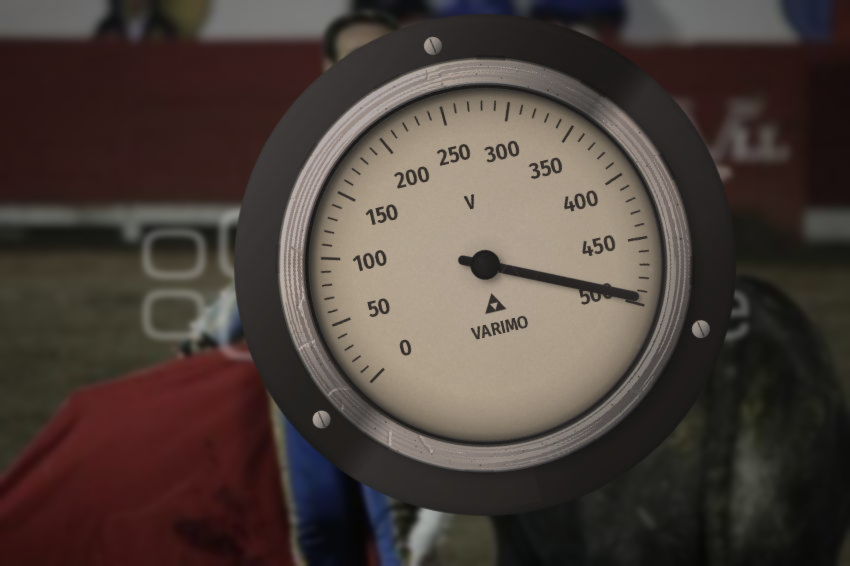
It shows 495; V
